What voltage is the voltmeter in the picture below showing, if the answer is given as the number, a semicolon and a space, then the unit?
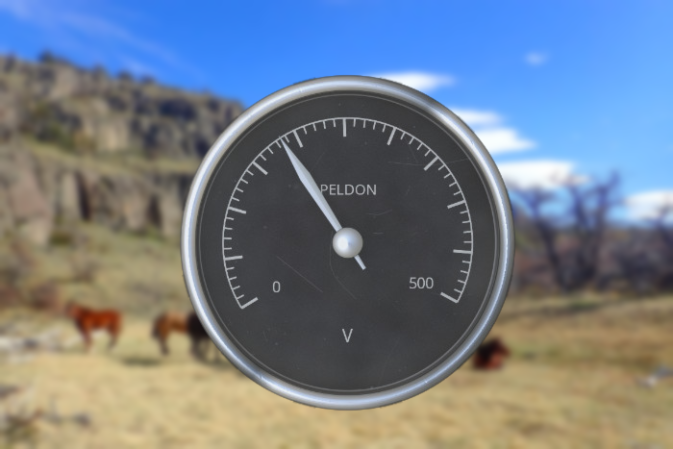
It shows 185; V
